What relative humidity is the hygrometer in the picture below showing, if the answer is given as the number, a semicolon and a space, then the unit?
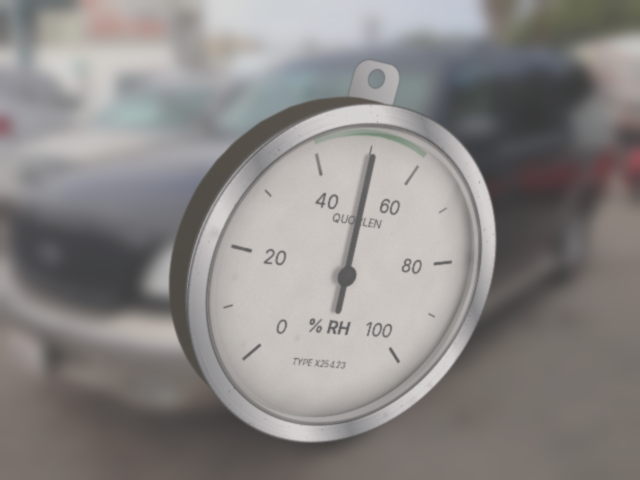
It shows 50; %
